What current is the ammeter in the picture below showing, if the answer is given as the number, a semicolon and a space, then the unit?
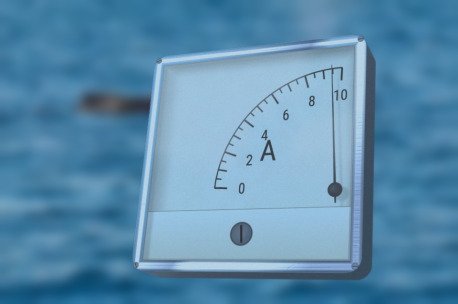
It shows 9.5; A
